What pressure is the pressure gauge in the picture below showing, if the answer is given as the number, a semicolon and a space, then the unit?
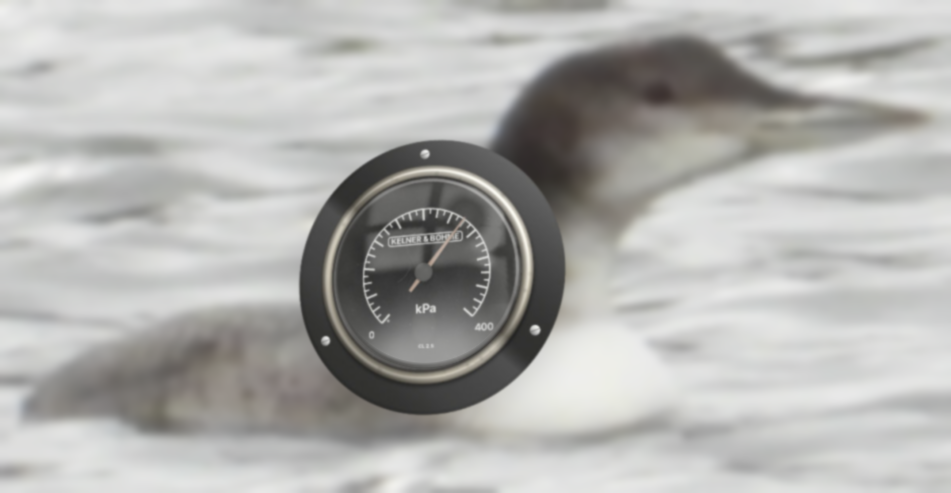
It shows 260; kPa
